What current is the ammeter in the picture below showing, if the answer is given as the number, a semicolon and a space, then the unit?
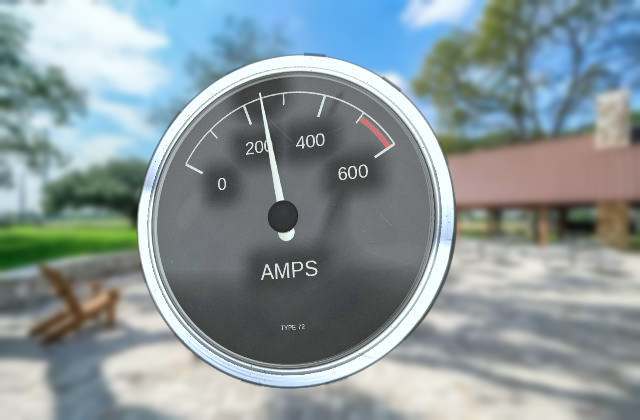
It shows 250; A
